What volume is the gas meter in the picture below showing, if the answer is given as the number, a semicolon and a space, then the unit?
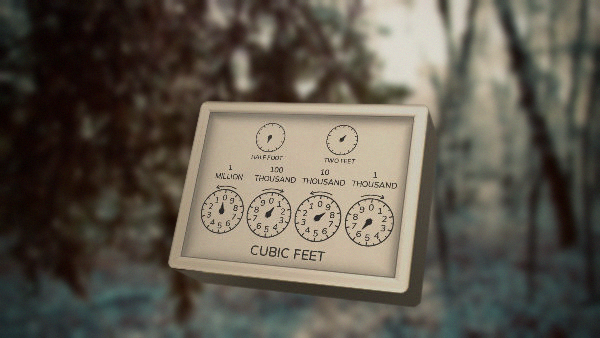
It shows 8600; ft³
